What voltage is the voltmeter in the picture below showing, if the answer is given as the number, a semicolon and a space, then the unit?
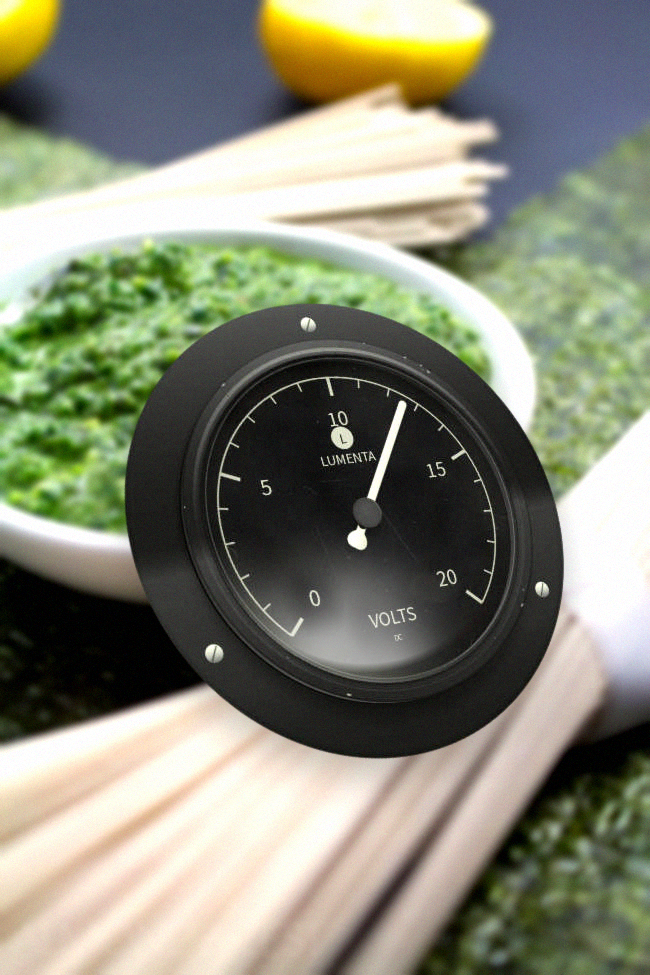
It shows 12.5; V
